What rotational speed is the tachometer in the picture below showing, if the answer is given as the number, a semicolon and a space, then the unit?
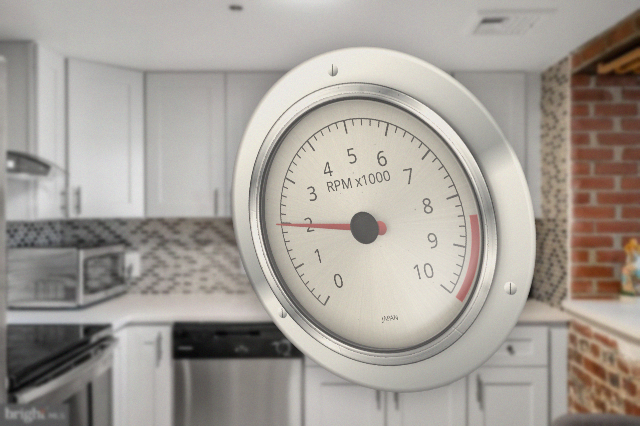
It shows 2000; rpm
